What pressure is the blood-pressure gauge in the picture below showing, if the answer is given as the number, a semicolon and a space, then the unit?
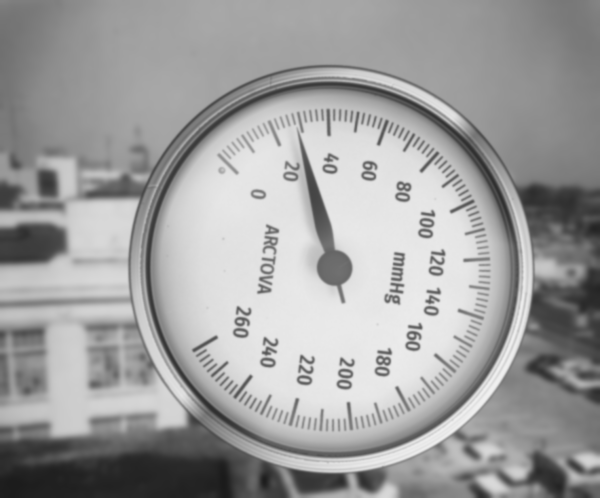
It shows 28; mmHg
